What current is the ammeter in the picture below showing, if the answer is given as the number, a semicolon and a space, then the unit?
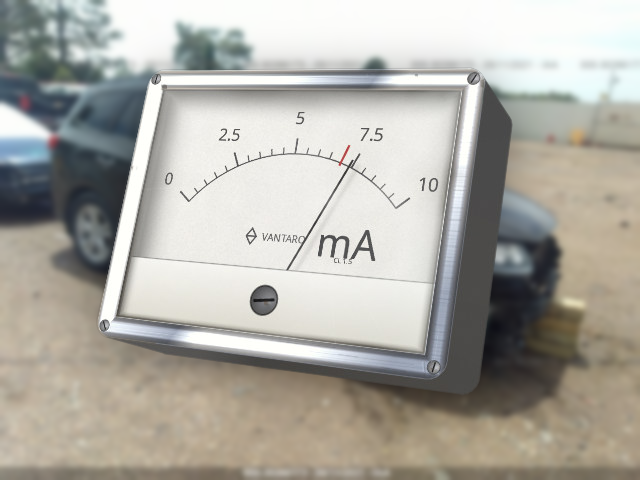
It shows 7.5; mA
